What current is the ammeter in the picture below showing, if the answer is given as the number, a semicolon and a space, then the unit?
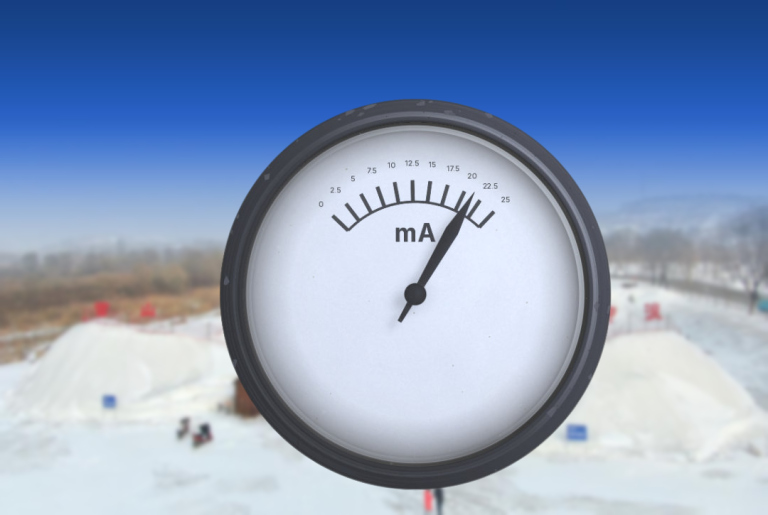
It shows 21.25; mA
